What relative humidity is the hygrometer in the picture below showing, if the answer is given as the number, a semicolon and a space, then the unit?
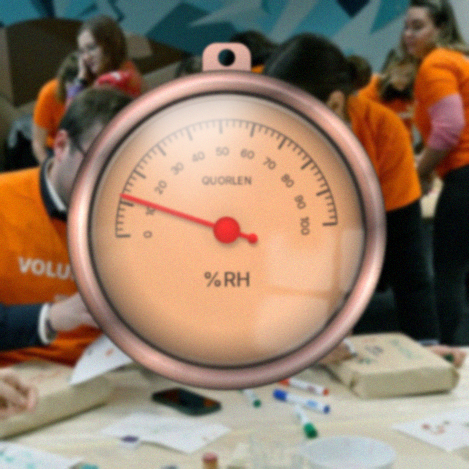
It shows 12; %
